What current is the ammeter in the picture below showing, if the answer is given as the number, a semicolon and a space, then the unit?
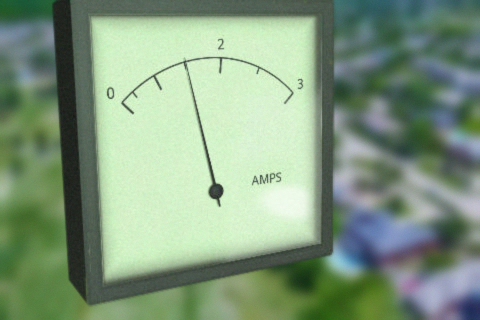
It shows 1.5; A
